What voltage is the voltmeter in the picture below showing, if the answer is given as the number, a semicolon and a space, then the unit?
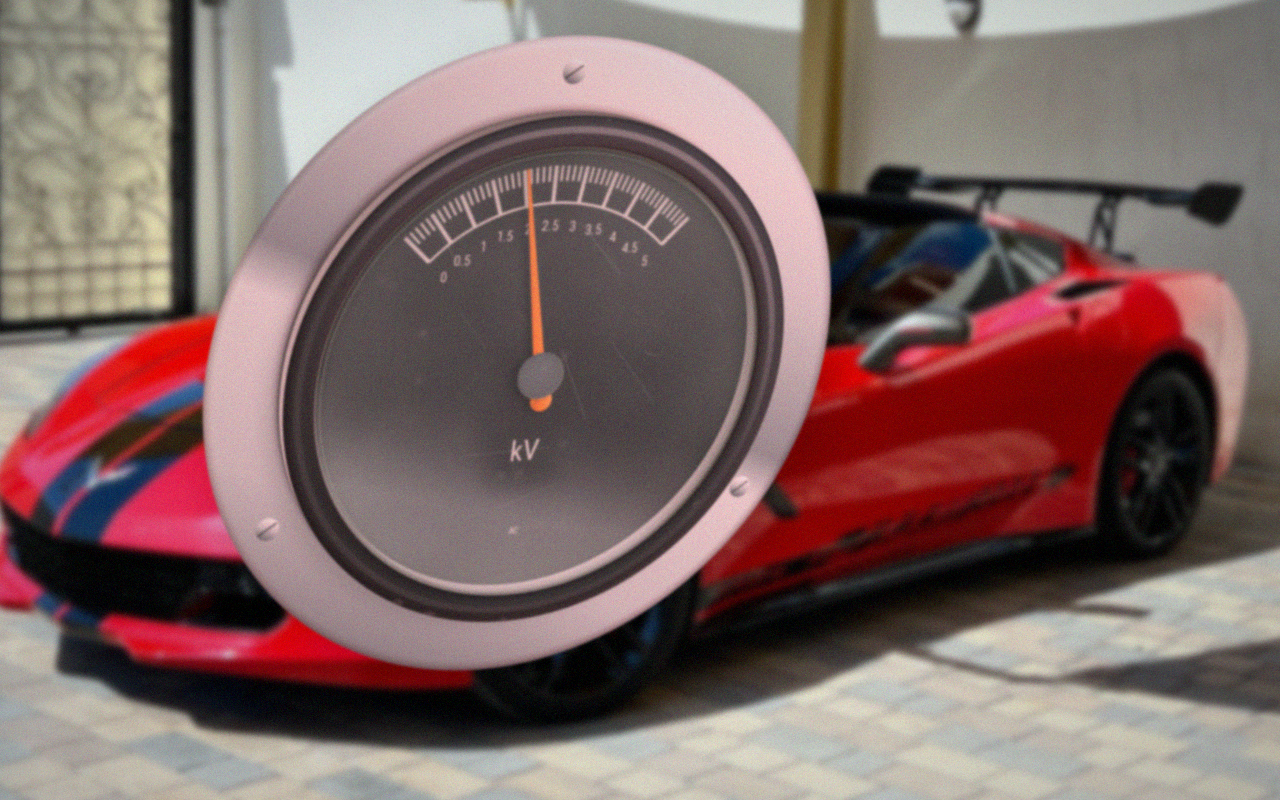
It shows 2; kV
